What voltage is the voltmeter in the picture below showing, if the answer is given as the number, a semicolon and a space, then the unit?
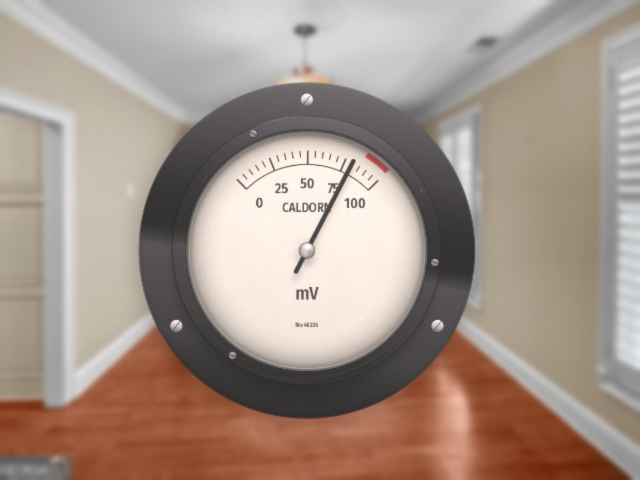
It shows 80; mV
